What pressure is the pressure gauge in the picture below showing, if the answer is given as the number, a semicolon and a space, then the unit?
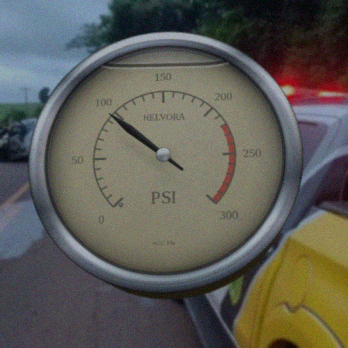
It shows 95; psi
